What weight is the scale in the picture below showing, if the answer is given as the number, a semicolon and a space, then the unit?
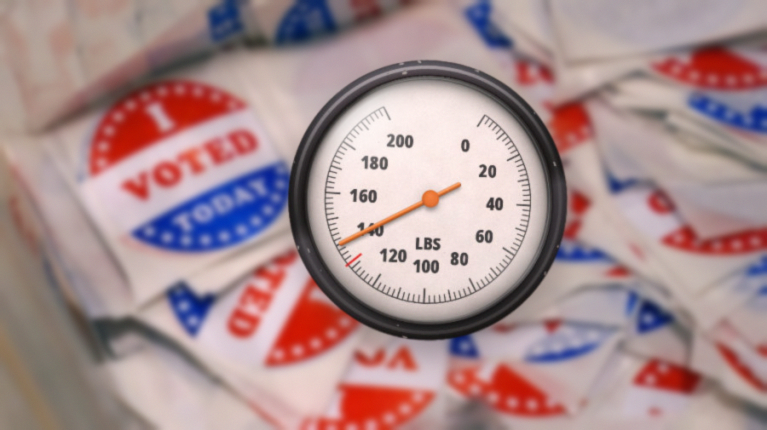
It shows 140; lb
